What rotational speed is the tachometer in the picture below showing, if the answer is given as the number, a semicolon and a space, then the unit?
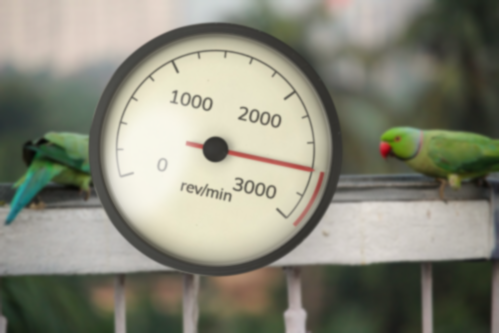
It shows 2600; rpm
